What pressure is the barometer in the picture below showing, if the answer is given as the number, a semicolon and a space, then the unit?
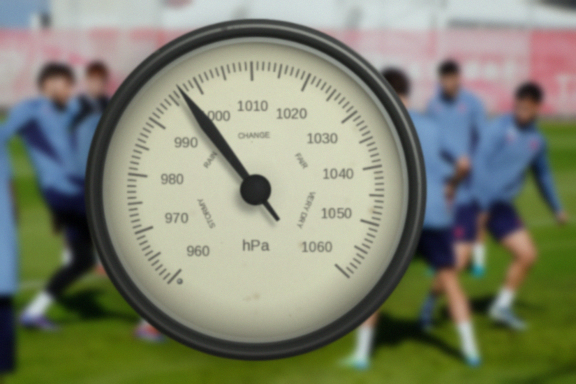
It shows 997; hPa
